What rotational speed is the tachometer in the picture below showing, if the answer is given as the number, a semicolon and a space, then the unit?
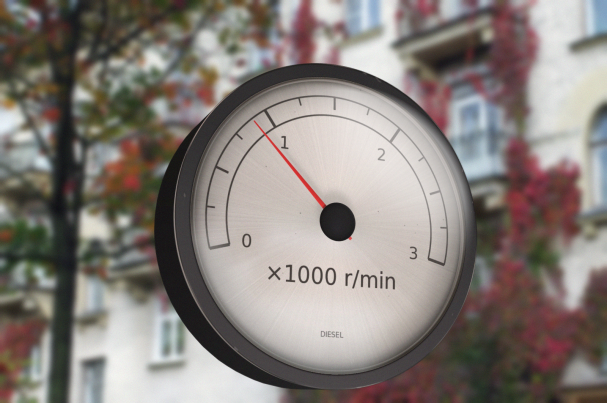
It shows 875; rpm
